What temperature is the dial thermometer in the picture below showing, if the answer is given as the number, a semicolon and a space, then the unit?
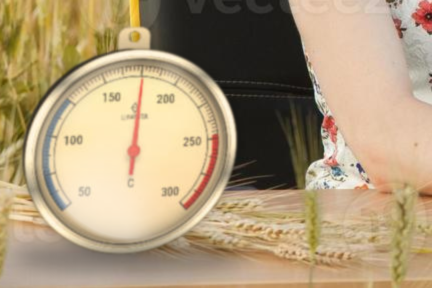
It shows 175; °C
